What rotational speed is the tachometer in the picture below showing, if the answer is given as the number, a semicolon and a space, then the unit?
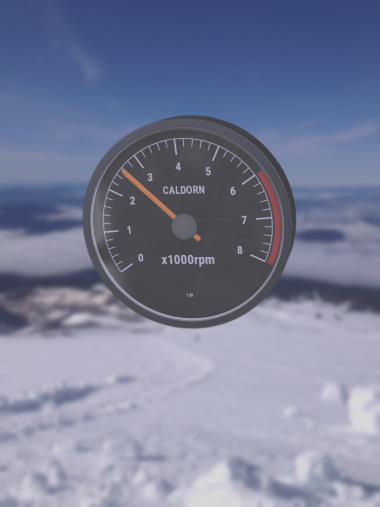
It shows 2600; rpm
